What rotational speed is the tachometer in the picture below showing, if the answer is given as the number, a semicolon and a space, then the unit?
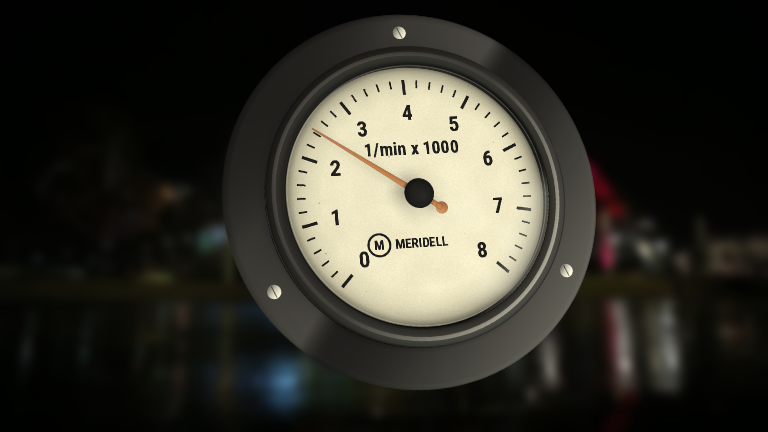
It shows 2400; rpm
